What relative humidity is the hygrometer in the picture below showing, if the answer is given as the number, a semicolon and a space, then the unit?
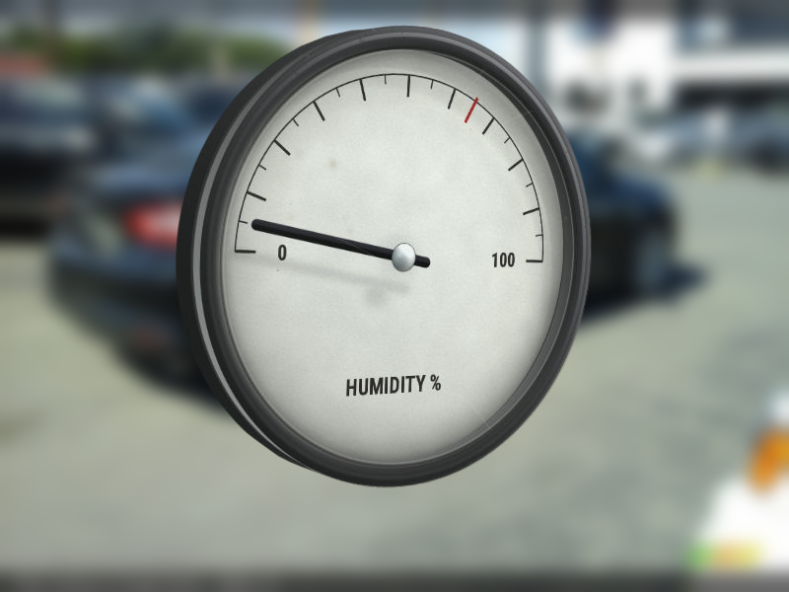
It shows 5; %
